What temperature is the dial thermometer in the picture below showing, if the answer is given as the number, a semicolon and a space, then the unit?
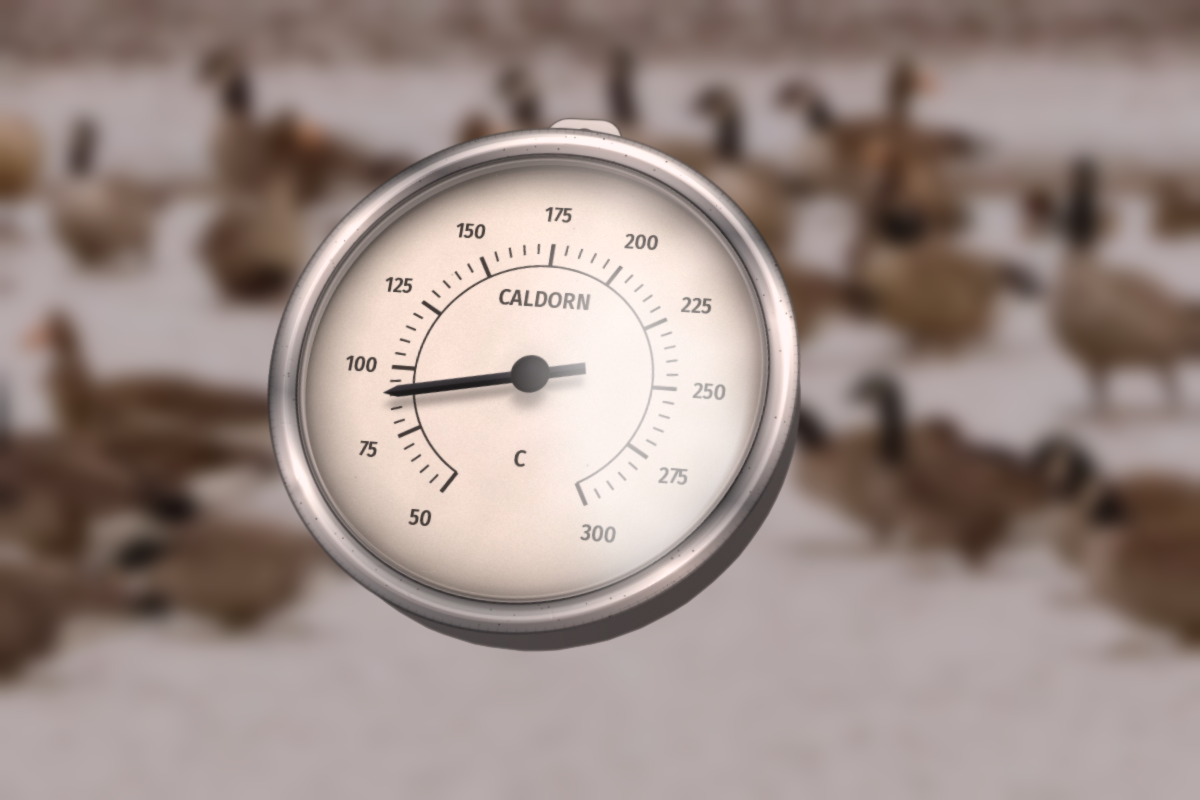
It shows 90; °C
